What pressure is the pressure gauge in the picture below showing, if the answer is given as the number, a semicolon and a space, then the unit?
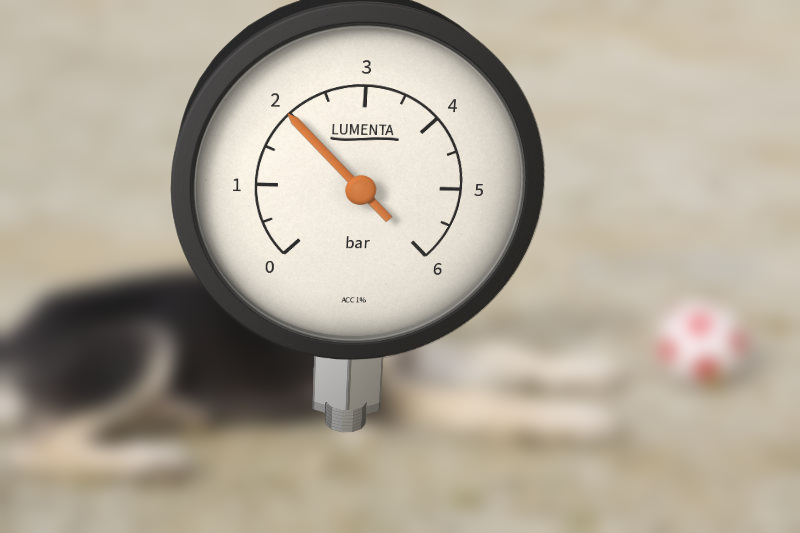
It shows 2; bar
